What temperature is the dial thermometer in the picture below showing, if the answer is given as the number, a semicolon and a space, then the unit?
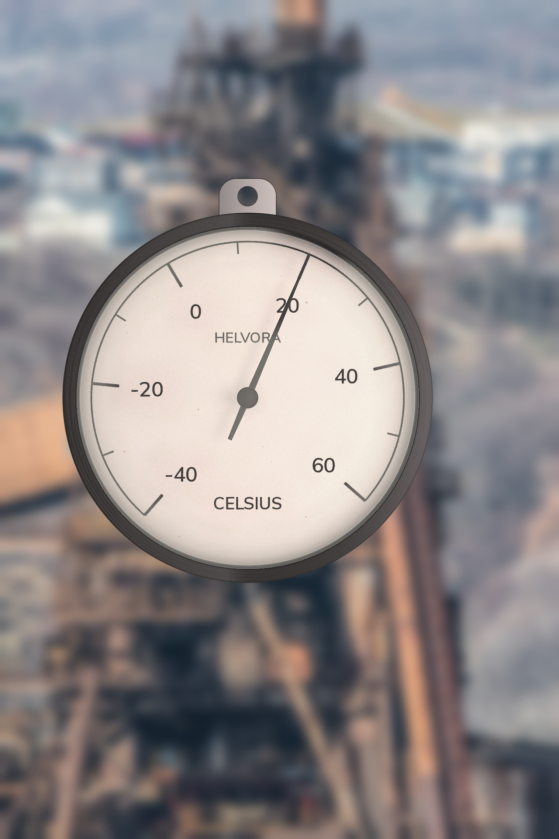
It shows 20; °C
